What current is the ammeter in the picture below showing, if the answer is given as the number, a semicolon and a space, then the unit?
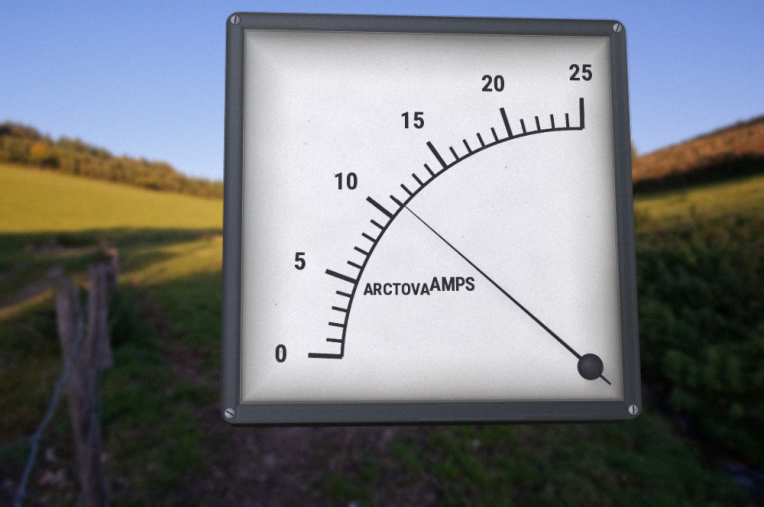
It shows 11; A
